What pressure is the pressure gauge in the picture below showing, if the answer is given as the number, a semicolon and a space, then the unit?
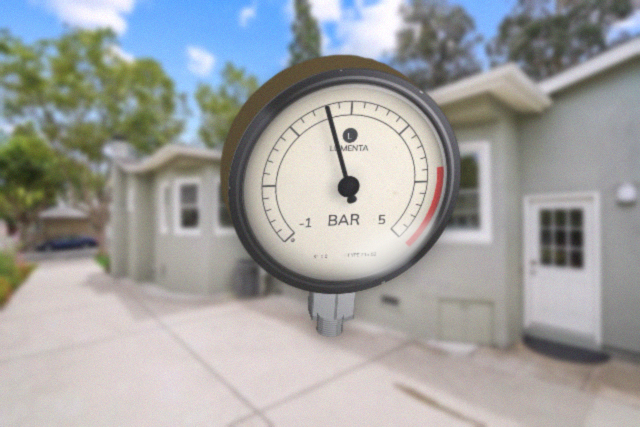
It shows 1.6; bar
